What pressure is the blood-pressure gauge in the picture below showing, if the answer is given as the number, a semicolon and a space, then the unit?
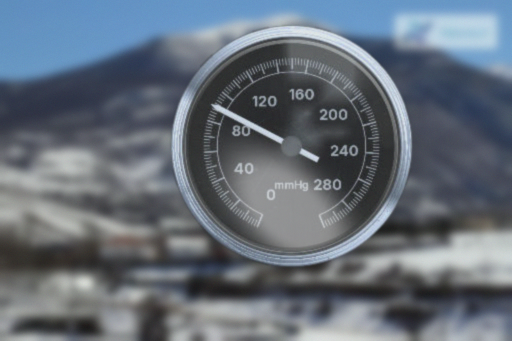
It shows 90; mmHg
